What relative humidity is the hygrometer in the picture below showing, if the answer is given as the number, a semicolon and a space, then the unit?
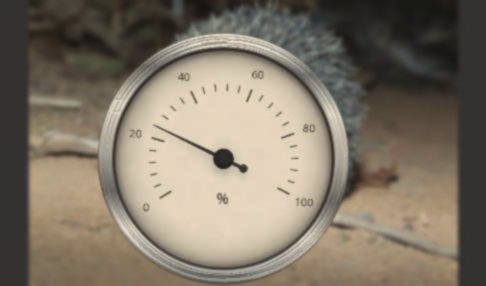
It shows 24; %
